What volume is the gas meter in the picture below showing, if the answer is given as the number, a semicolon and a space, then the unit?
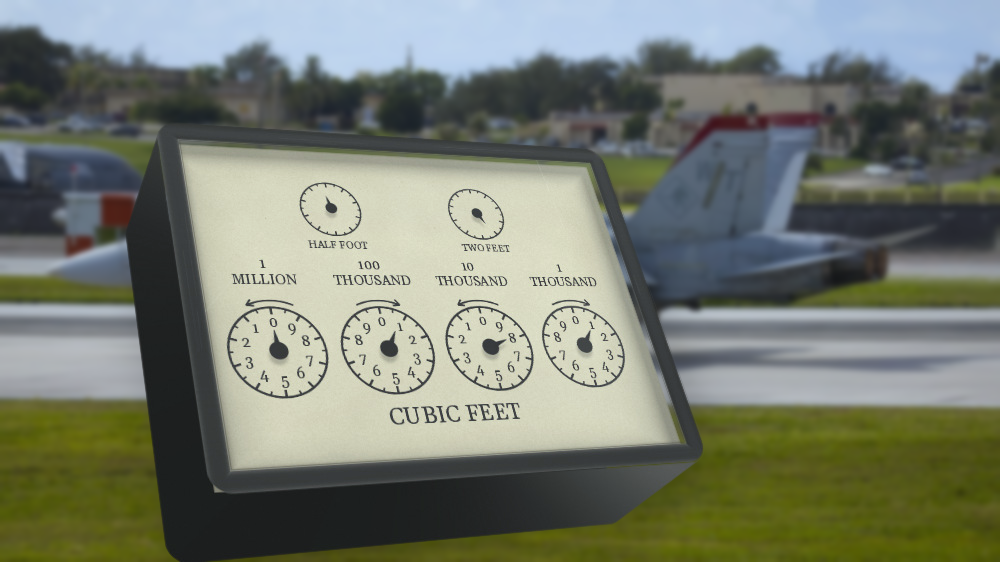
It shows 8100; ft³
